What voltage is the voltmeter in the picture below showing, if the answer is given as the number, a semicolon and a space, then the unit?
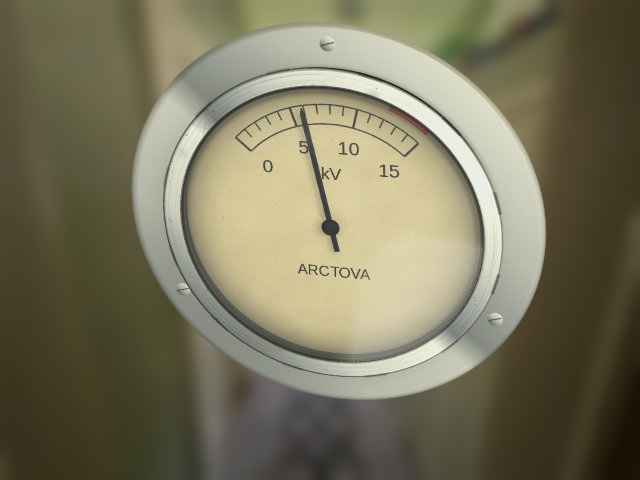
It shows 6; kV
